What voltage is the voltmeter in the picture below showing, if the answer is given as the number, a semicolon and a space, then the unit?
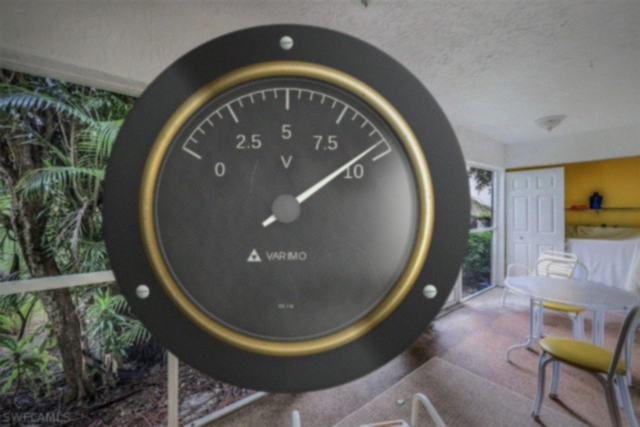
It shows 9.5; V
